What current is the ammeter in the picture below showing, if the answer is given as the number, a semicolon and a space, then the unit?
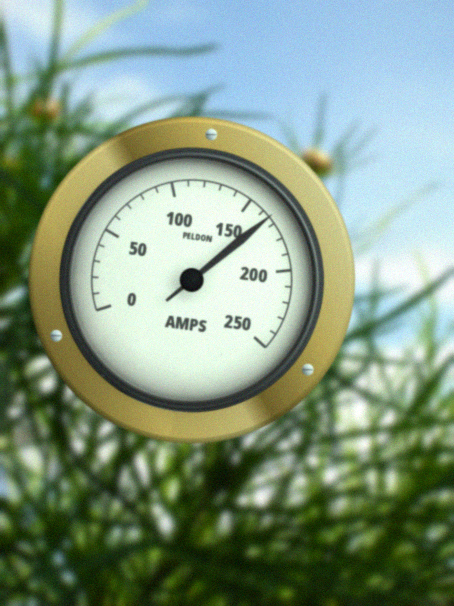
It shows 165; A
